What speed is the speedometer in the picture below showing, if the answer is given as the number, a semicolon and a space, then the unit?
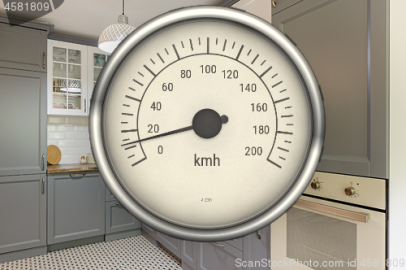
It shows 12.5; km/h
